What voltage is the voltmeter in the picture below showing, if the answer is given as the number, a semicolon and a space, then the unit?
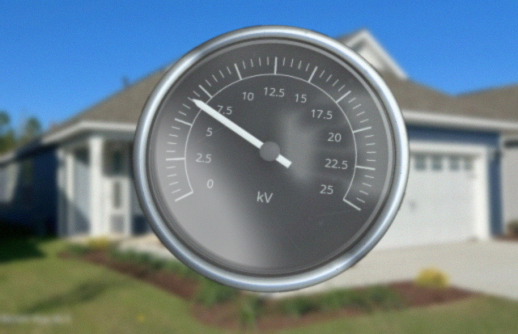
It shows 6.5; kV
